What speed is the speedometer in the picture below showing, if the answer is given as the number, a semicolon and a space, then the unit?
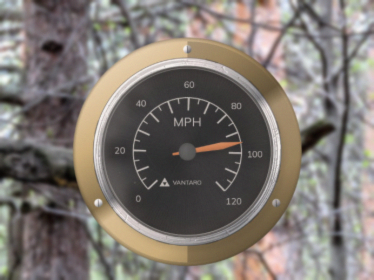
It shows 95; mph
